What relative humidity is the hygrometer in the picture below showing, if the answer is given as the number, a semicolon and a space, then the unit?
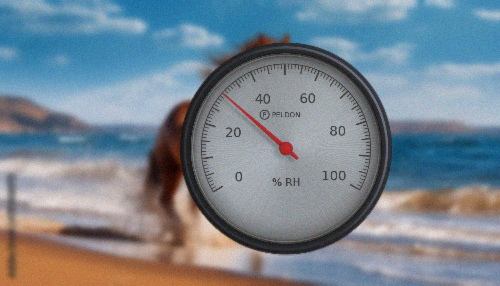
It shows 30; %
